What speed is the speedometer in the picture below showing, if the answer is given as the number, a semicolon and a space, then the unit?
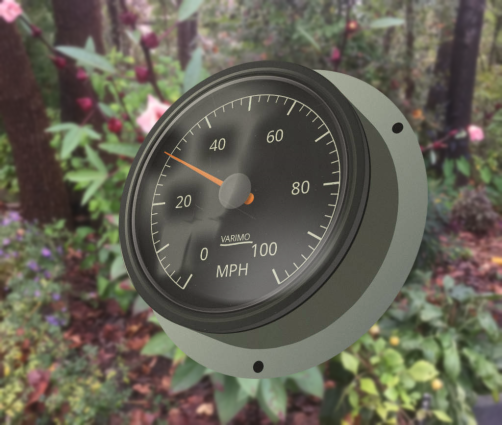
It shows 30; mph
